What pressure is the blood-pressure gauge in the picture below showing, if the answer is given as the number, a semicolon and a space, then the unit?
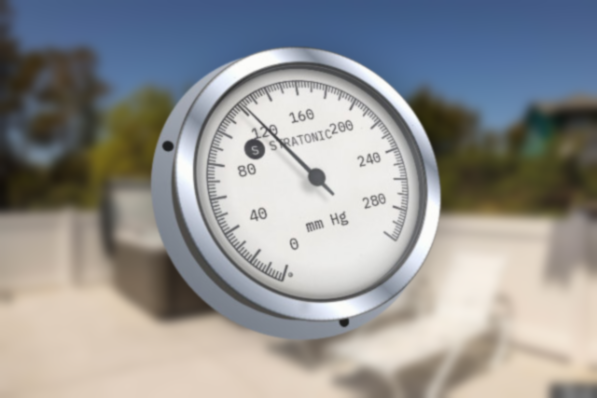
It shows 120; mmHg
